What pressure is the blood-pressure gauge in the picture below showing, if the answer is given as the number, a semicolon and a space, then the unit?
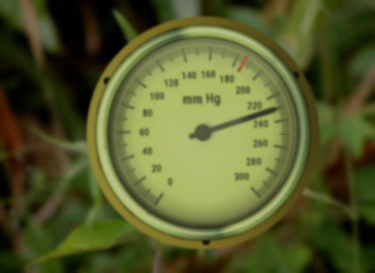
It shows 230; mmHg
